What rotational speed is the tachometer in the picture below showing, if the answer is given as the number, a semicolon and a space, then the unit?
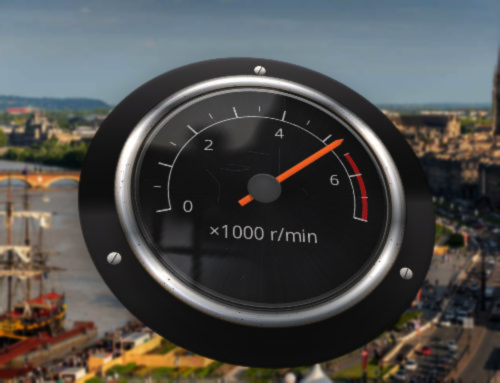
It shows 5250; rpm
